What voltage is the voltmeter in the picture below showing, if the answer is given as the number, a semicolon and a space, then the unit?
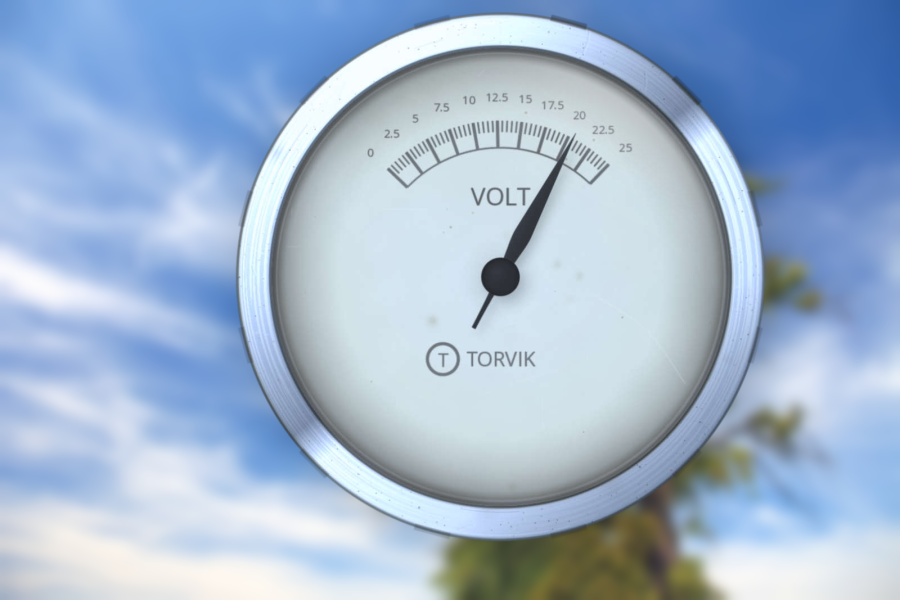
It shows 20.5; V
